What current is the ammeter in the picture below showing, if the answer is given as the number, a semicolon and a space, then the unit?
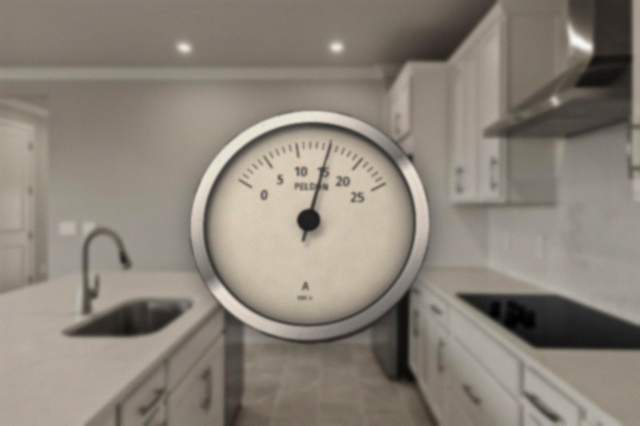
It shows 15; A
